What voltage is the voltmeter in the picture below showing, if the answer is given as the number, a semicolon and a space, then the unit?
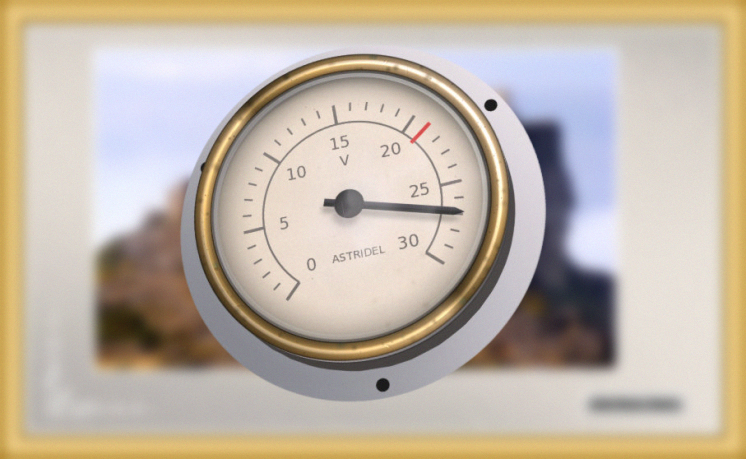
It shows 27; V
